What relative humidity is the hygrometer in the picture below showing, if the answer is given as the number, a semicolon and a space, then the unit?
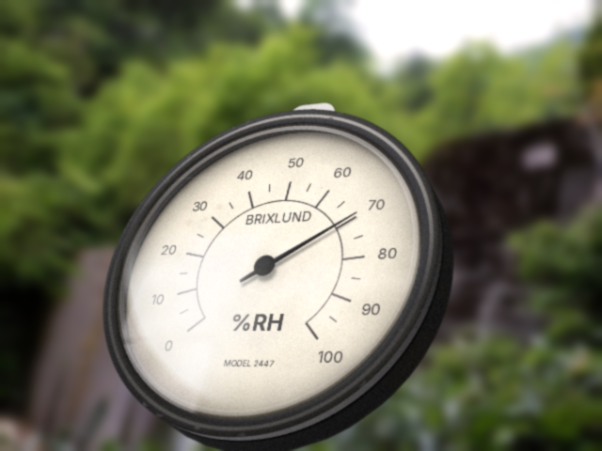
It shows 70; %
